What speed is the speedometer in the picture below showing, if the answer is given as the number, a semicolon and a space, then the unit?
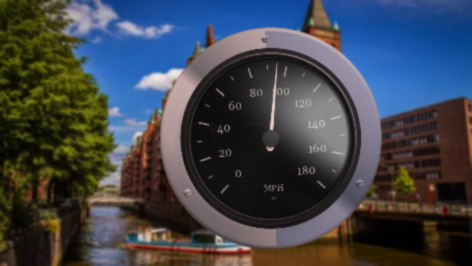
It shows 95; mph
